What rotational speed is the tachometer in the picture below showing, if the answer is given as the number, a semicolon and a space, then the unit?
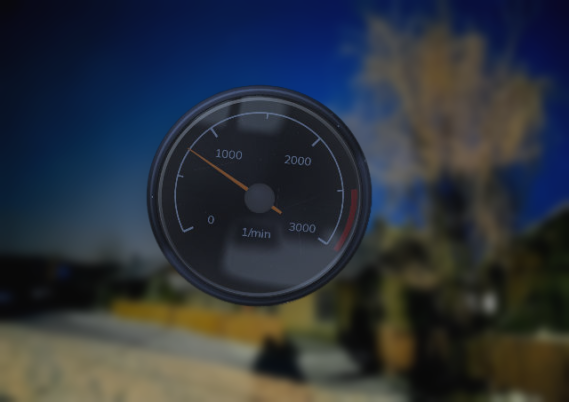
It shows 750; rpm
